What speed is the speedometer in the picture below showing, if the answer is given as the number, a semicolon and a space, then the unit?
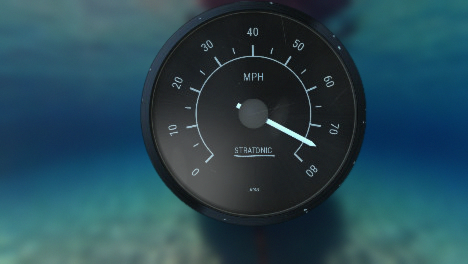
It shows 75; mph
